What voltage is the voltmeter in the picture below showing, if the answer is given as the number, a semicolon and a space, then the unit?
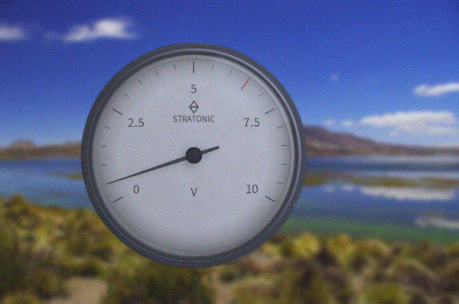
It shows 0.5; V
